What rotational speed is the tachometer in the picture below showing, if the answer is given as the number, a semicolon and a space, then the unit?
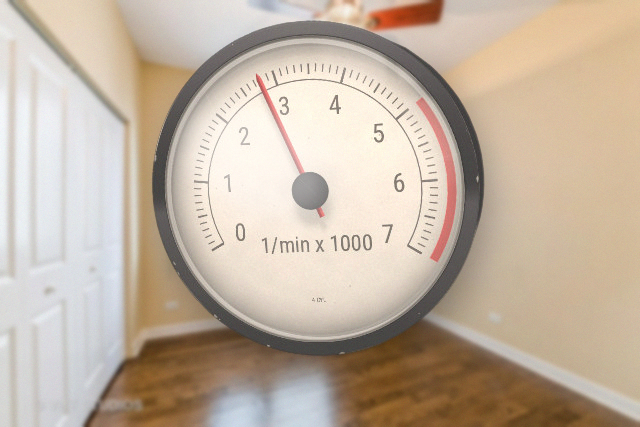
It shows 2800; rpm
